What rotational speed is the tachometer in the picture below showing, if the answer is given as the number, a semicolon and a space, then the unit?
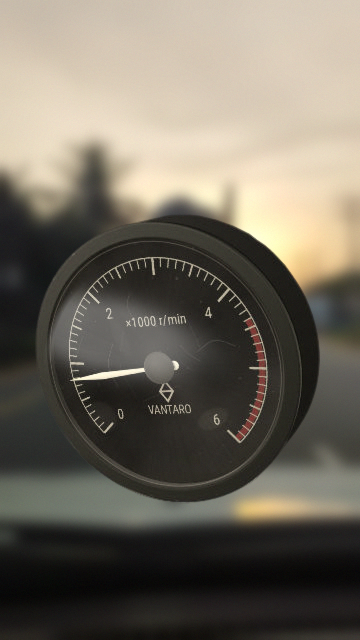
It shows 800; rpm
